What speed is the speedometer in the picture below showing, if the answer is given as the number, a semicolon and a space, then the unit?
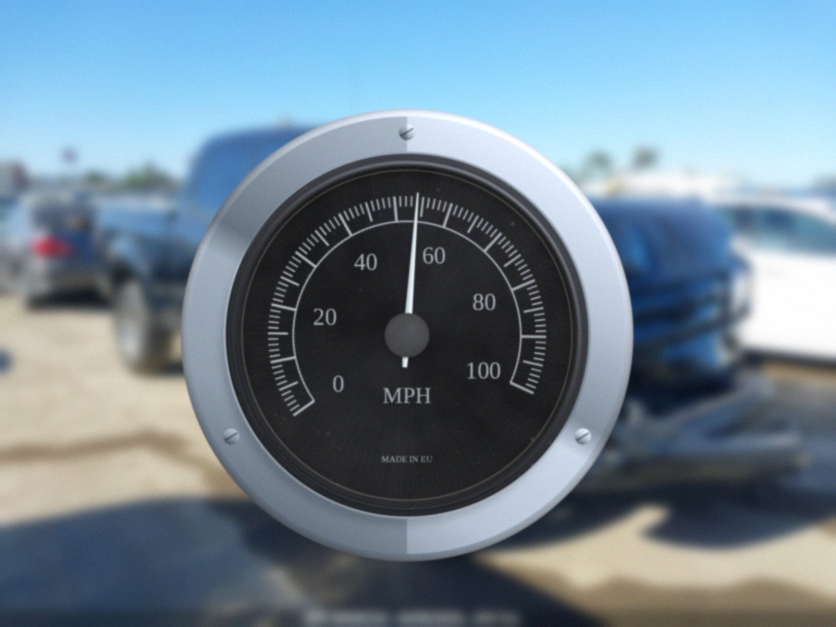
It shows 54; mph
